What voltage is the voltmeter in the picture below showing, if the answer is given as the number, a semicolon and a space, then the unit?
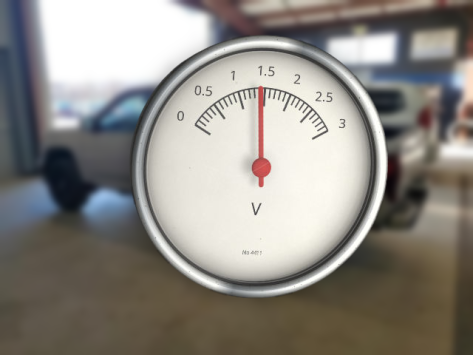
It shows 1.4; V
